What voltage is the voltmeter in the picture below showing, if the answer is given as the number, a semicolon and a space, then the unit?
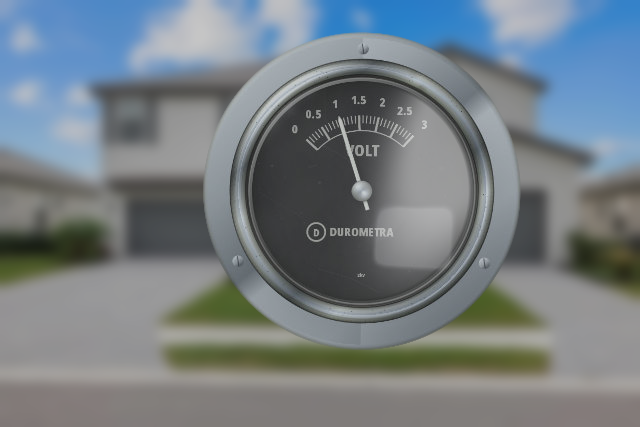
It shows 1; V
